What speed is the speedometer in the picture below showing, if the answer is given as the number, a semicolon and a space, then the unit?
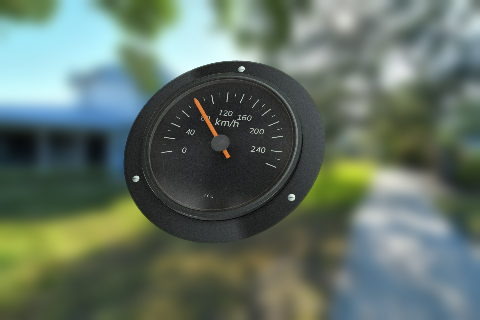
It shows 80; km/h
